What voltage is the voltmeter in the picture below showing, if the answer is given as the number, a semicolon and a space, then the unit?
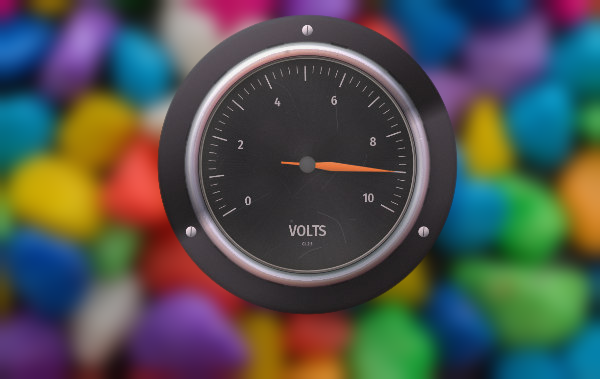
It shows 9; V
